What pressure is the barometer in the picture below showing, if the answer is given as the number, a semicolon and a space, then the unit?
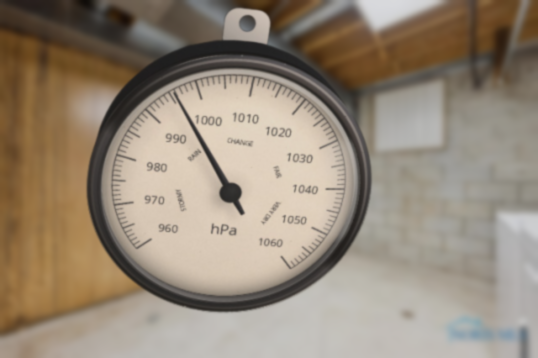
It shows 996; hPa
